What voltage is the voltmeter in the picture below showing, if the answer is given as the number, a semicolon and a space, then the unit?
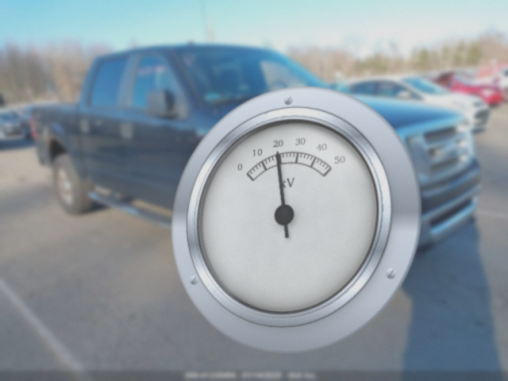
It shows 20; kV
